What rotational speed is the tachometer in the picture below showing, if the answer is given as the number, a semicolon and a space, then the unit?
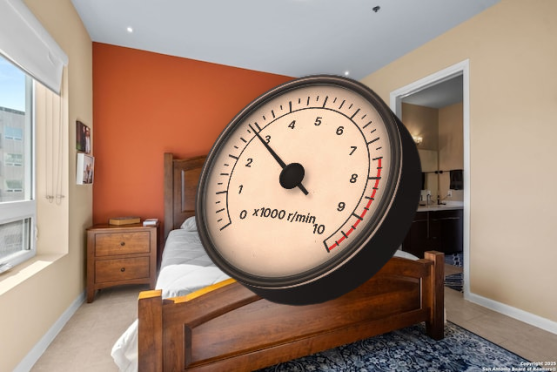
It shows 2875; rpm
